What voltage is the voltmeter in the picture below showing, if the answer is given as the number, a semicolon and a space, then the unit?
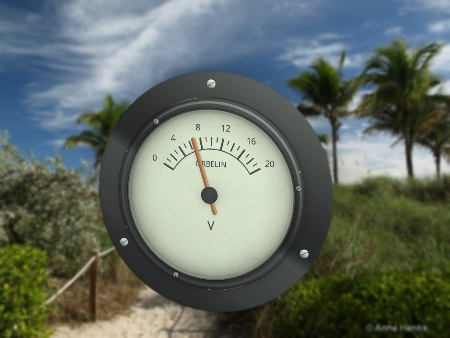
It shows 7; V
